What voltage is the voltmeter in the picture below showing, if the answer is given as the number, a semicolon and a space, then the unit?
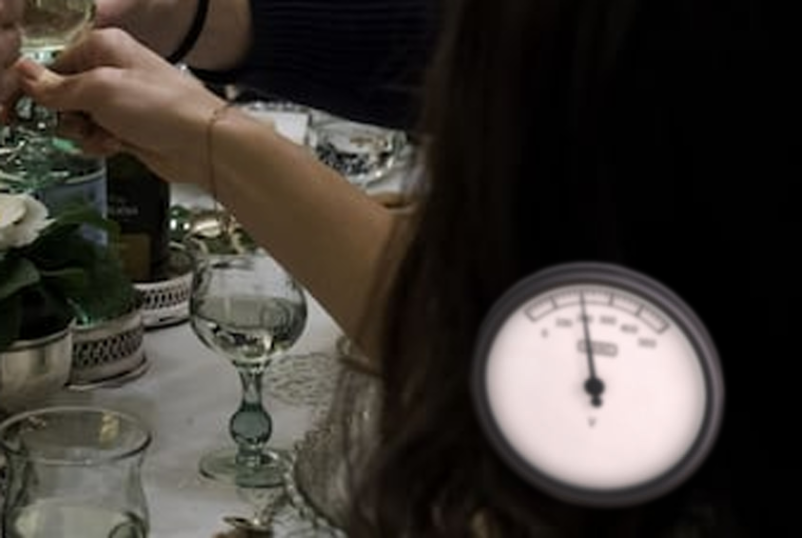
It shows 200; V
